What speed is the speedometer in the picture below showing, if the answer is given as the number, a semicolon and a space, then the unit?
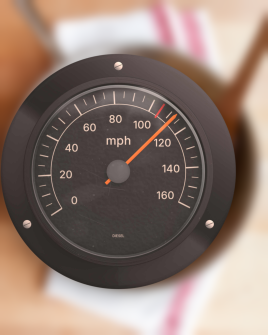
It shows 112.5; mph
